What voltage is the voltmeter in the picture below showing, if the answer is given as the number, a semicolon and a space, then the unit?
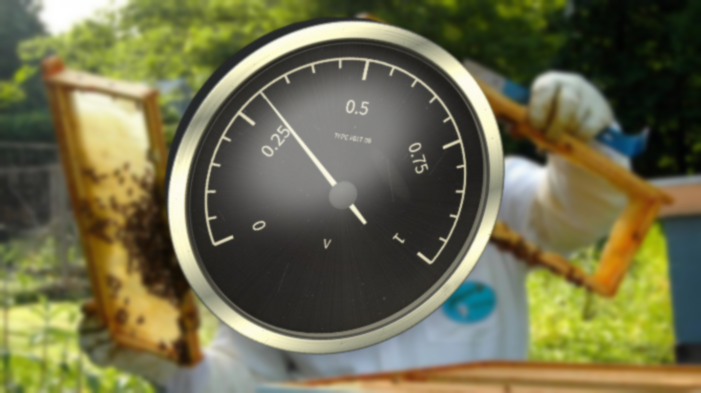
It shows 0.3; V
